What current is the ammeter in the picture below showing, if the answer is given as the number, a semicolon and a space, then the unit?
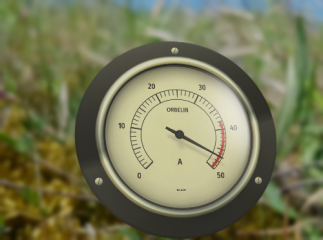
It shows 47; A
